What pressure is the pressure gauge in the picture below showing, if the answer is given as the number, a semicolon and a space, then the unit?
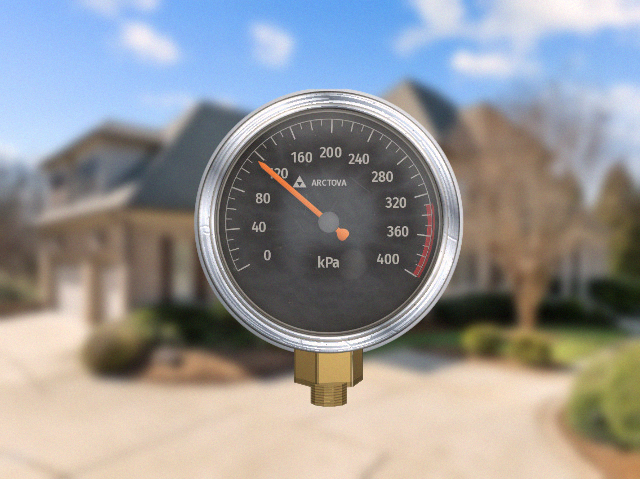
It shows 115; kPa
